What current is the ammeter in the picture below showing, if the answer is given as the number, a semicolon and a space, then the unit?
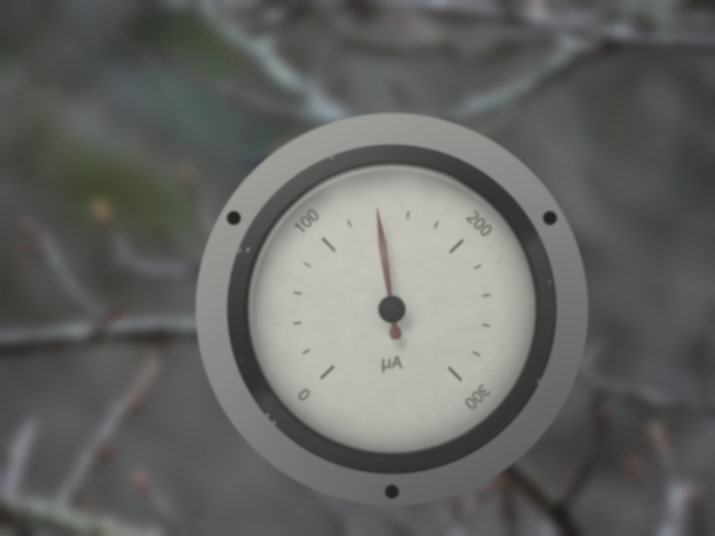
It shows 140; µA
